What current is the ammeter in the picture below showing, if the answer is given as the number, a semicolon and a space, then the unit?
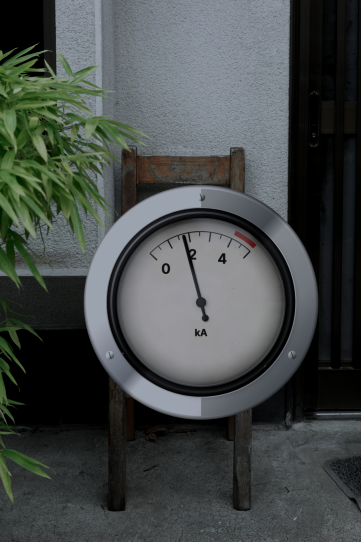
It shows 1.75; kA
